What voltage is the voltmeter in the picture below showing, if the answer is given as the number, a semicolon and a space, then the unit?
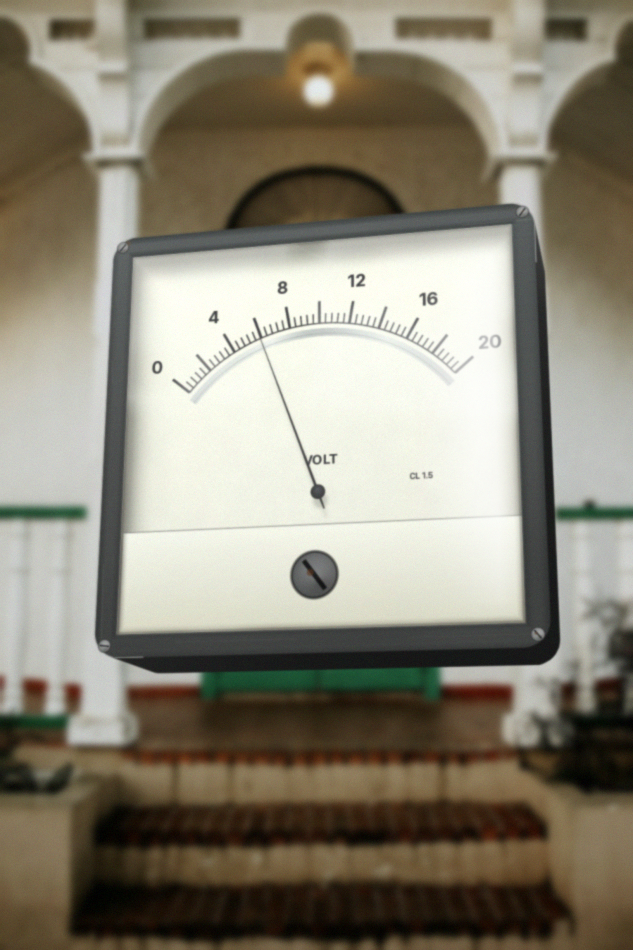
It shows 6; V
